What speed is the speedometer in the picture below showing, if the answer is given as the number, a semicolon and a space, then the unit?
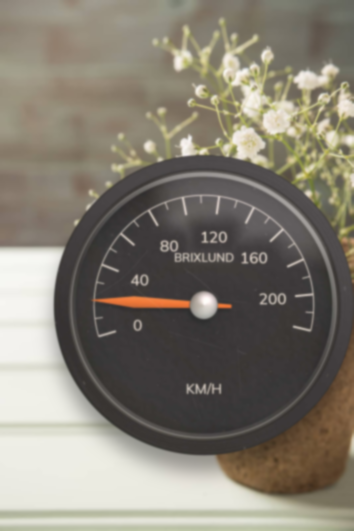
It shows 20; km/h
